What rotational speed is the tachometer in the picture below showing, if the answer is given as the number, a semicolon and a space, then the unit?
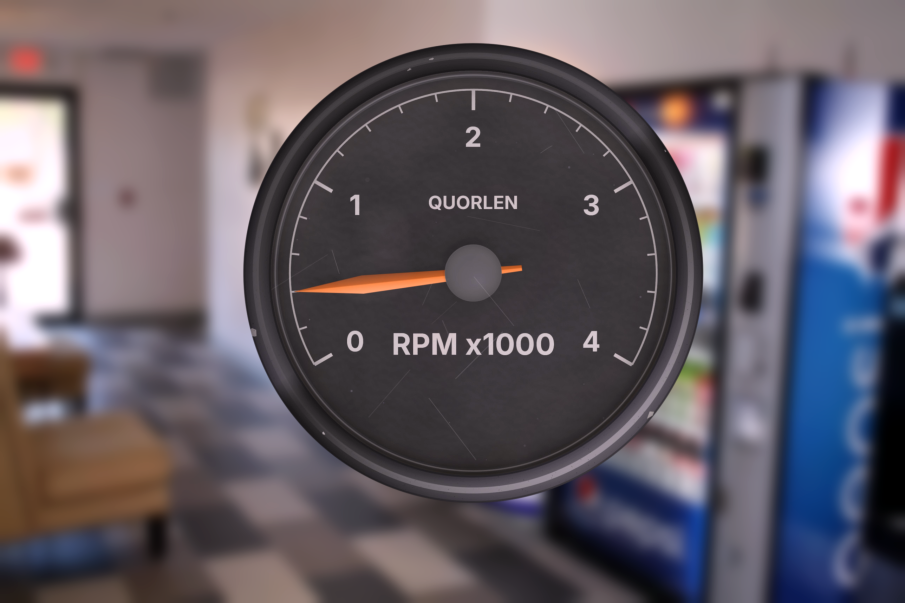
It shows 400; rpm
